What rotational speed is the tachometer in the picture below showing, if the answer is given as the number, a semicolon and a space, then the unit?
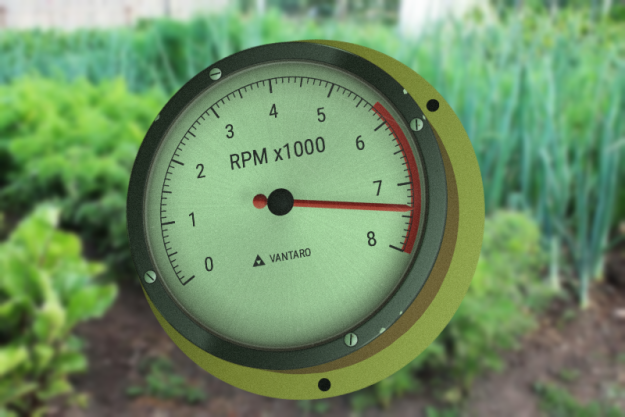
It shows 7400; rpm
